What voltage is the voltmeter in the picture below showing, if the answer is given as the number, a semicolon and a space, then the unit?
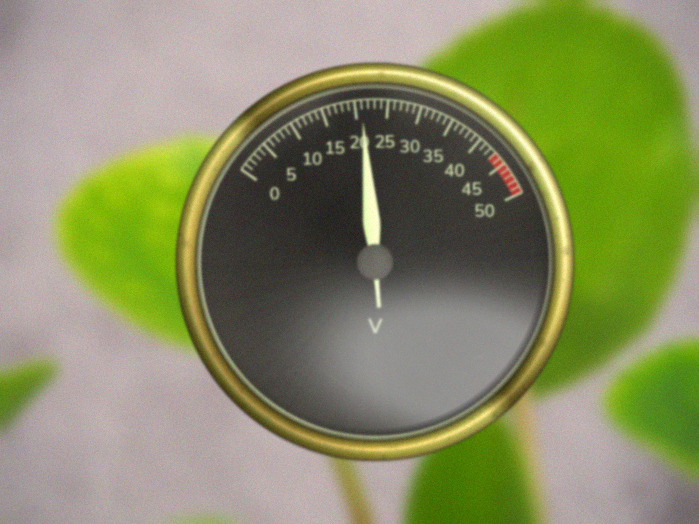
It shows 21; V
